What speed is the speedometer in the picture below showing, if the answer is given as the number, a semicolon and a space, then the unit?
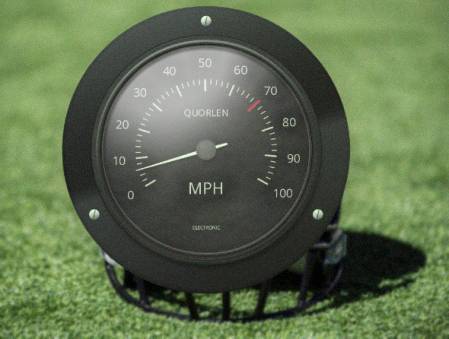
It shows 6; mph
